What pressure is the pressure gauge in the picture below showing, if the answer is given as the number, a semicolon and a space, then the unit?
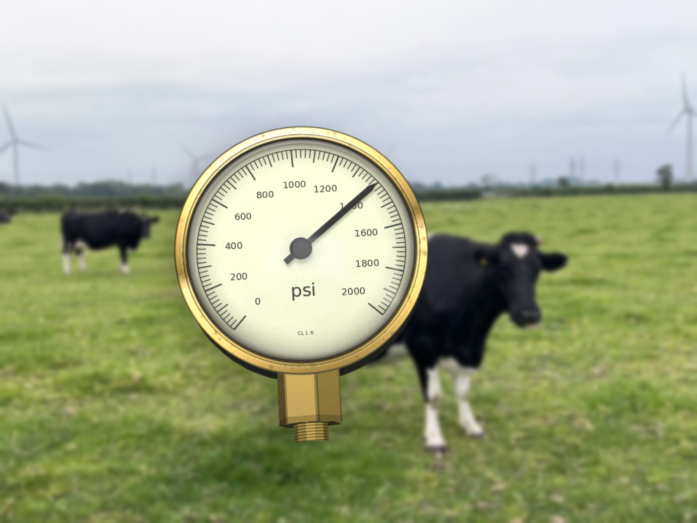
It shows 1400; psi
